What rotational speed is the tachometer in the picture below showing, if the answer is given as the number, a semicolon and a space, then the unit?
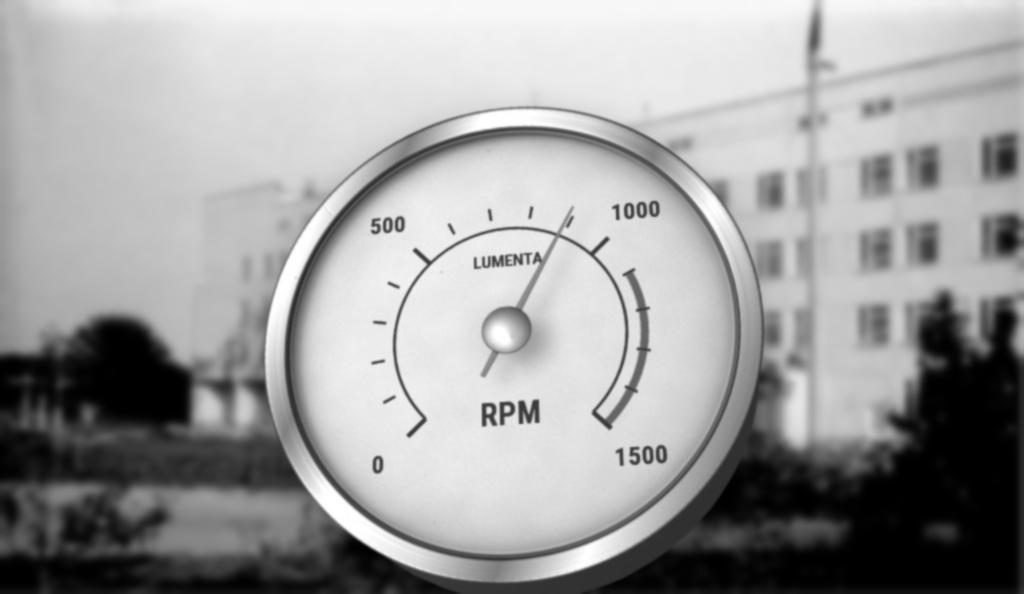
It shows 900; rpm
